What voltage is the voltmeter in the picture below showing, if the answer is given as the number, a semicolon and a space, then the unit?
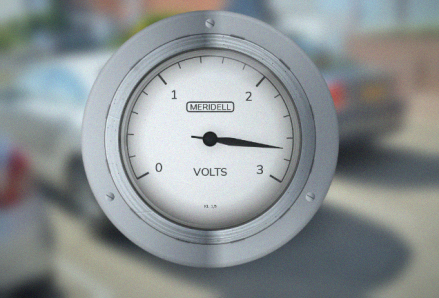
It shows 2.7; V
